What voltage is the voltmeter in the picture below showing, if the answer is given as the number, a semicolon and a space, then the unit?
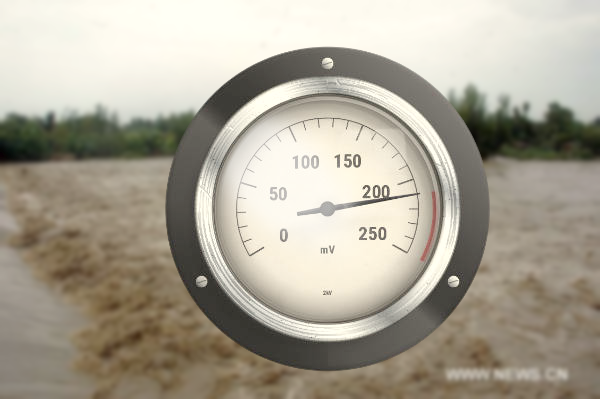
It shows 210; mV
